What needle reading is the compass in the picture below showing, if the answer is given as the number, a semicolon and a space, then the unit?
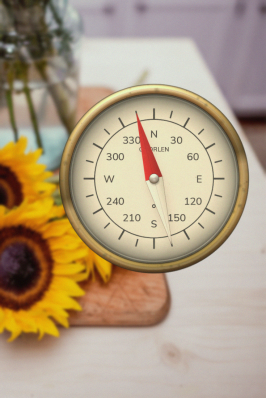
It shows 345; °
